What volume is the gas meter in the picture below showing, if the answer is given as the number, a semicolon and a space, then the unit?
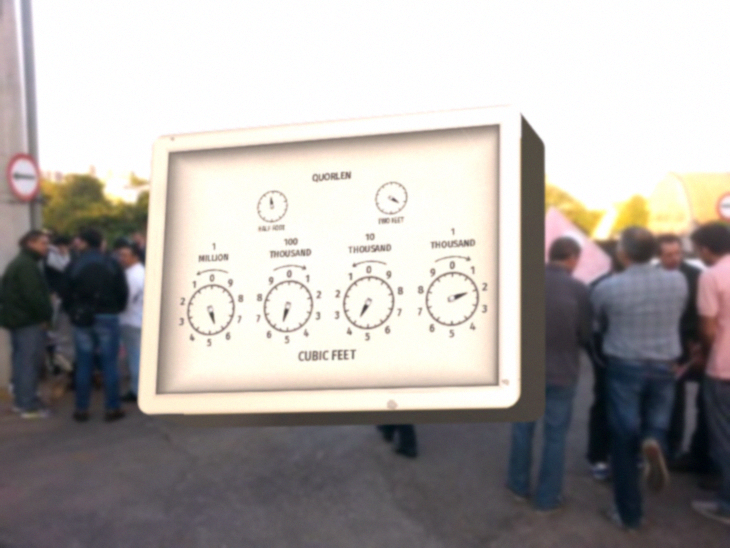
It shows 554200; ft³
